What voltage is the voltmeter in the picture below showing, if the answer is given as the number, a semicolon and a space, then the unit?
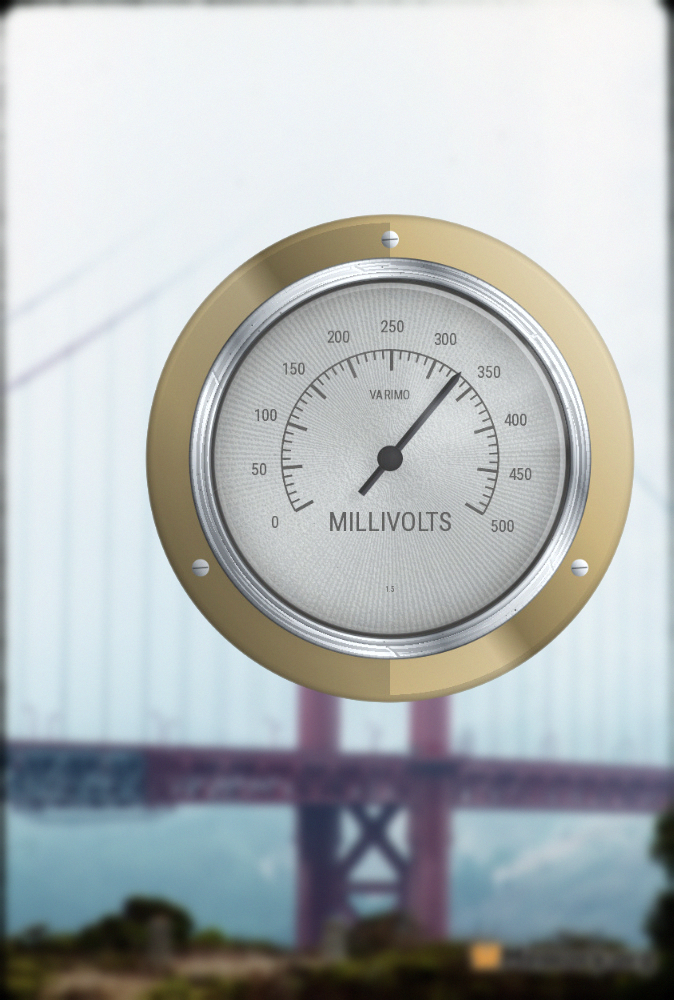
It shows 330; mV
